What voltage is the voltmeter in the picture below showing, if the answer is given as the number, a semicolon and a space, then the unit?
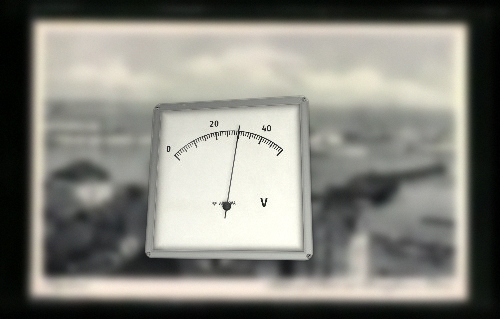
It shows 30; V
